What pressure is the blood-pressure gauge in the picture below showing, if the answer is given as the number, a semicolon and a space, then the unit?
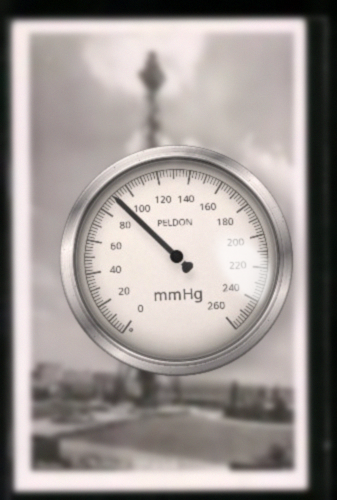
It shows 90; mmHg
